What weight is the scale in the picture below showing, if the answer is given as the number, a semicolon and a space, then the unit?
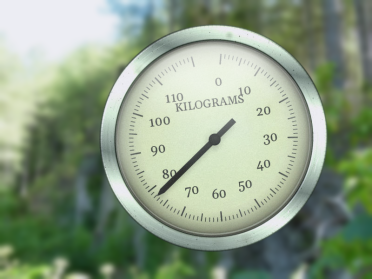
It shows 78; kg
